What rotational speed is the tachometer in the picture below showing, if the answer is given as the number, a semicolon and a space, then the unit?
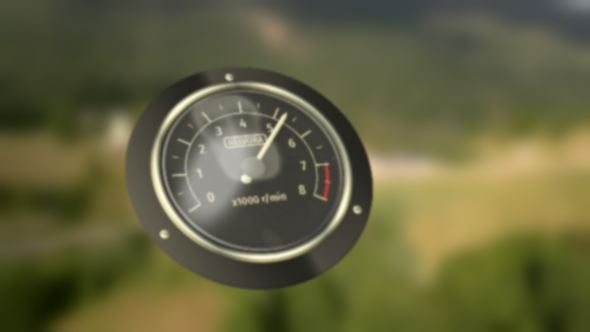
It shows 5250; rpm
